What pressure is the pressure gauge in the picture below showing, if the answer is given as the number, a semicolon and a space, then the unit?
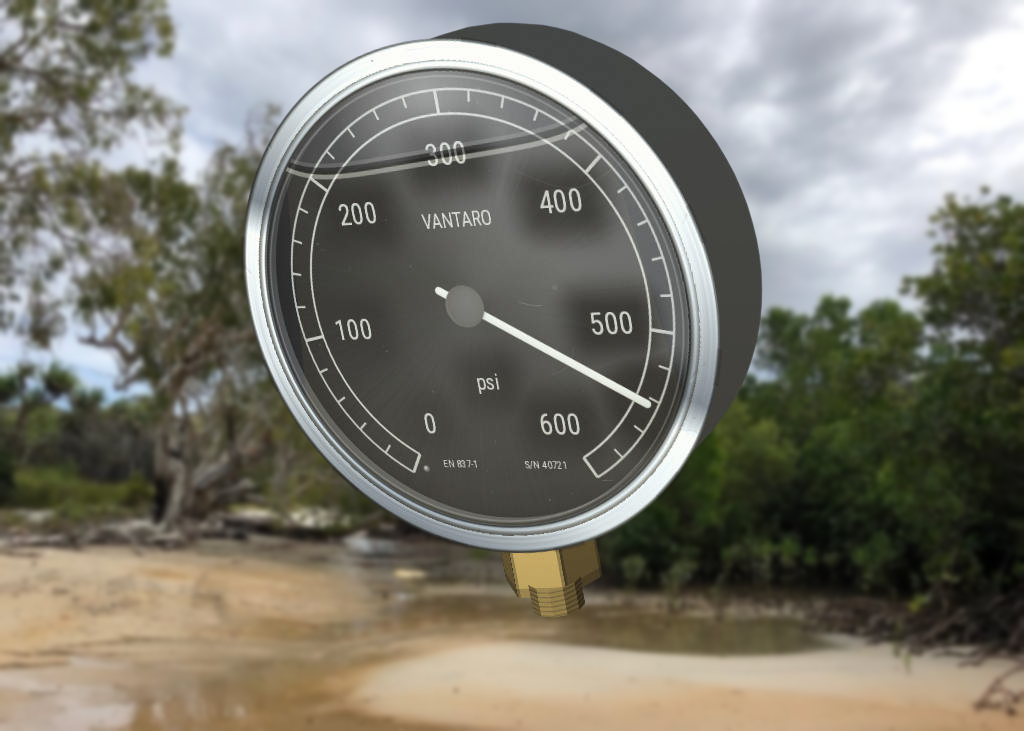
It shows 540; psi
